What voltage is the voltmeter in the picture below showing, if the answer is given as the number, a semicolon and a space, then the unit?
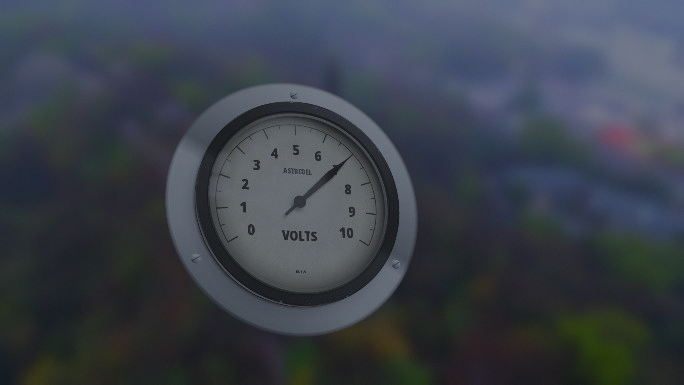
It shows 7; V
